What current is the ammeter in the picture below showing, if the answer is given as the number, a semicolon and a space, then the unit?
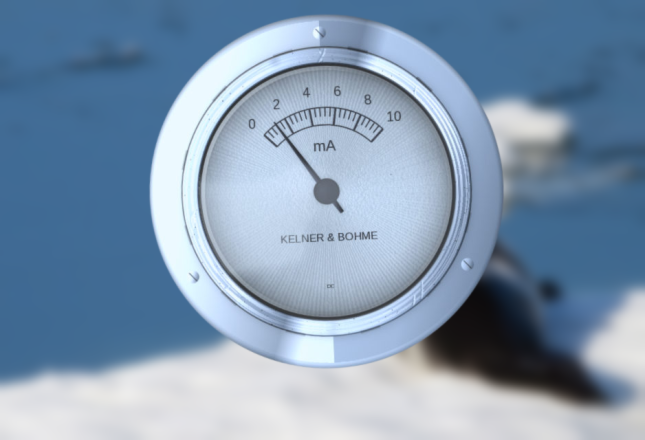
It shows 1.2; mA
